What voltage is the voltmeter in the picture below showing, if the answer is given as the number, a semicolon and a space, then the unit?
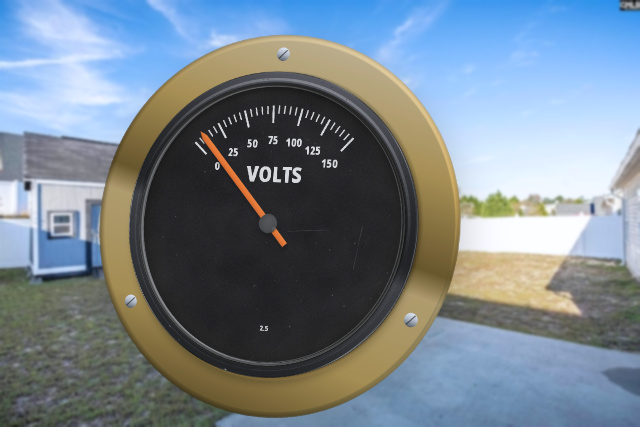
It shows 10; V
